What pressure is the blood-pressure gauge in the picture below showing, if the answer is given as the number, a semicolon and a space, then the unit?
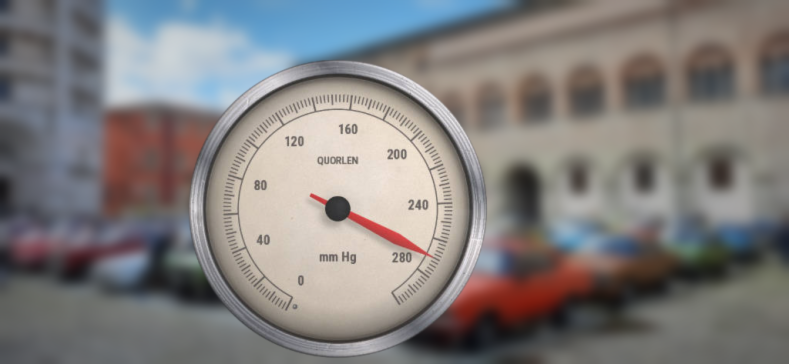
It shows 270; mmHg
